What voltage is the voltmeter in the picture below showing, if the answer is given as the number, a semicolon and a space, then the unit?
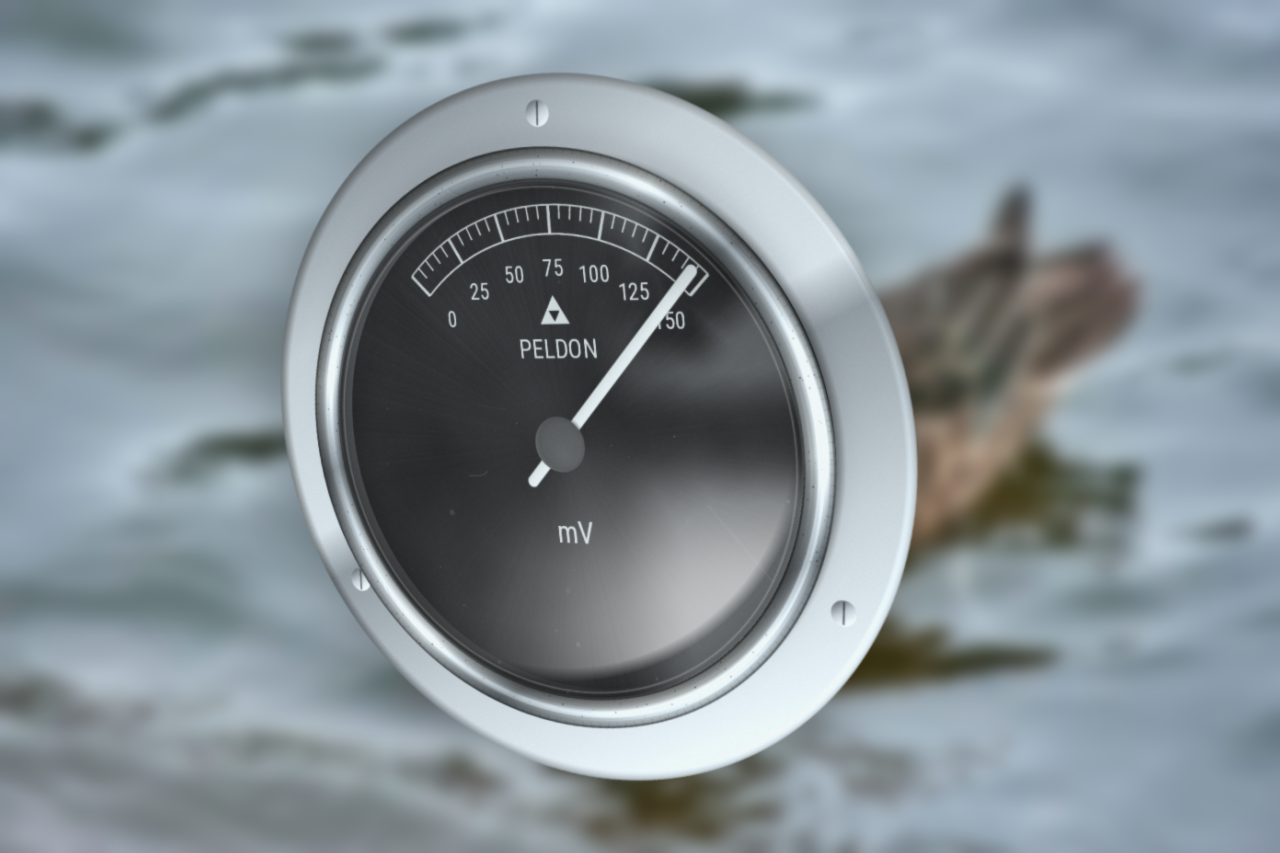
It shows 145; mV
